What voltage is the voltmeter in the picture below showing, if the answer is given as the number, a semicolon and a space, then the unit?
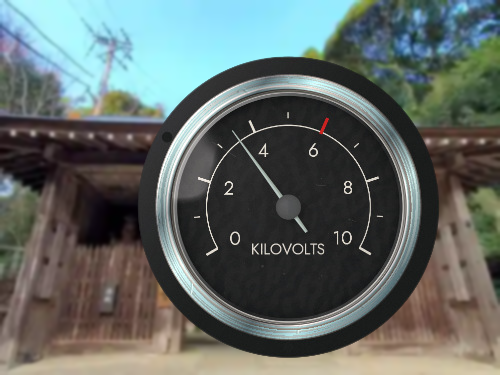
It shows 3.5; kV
